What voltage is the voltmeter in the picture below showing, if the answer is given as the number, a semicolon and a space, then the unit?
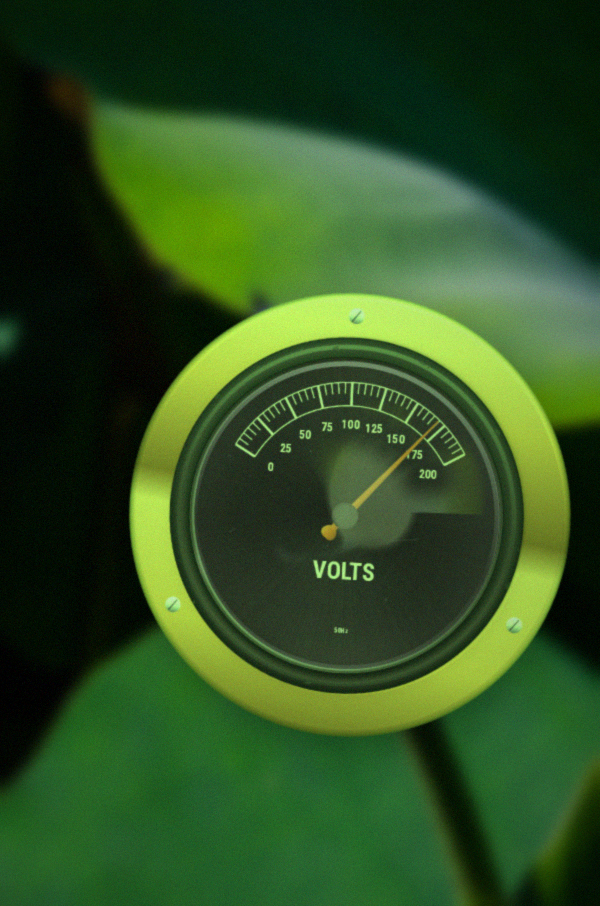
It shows 170; V
